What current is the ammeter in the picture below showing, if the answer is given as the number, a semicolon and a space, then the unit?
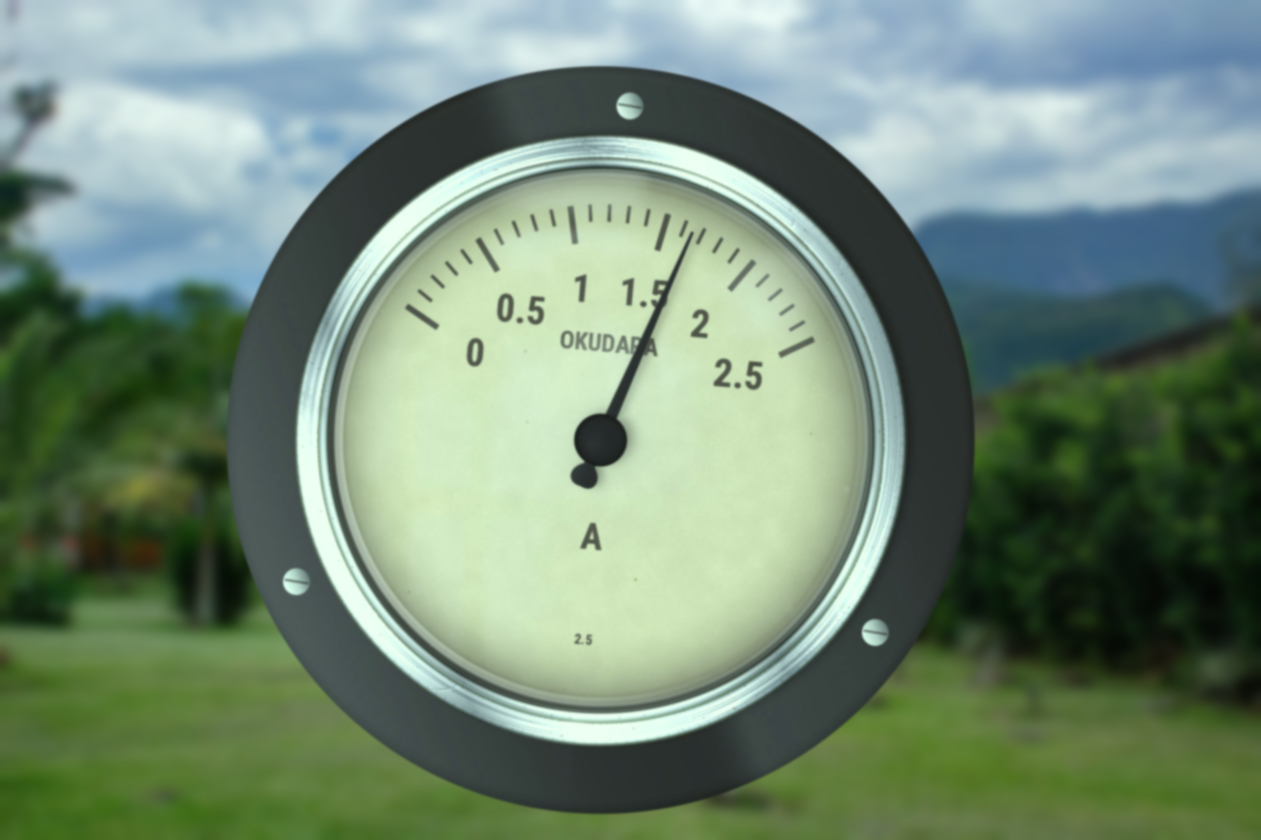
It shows 1.65; A
